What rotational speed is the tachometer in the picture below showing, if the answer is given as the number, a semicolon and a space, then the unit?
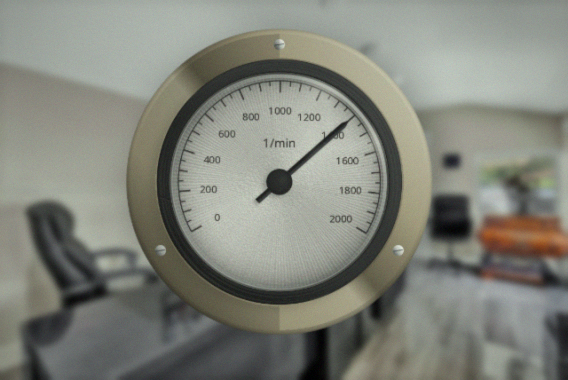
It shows 1400; rpm
